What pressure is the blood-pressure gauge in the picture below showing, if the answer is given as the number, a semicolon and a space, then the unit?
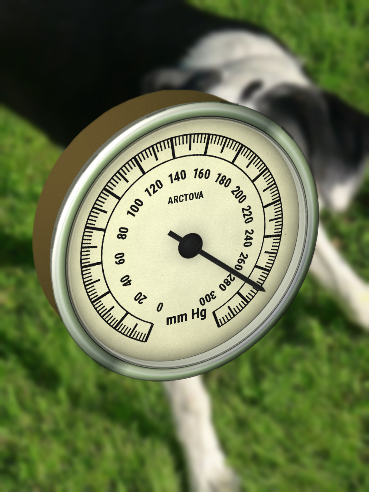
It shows 270; mmHg
